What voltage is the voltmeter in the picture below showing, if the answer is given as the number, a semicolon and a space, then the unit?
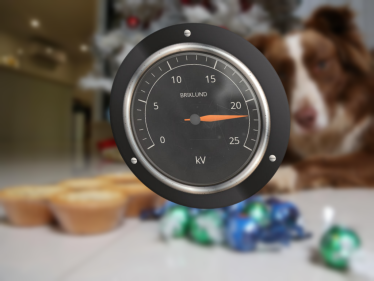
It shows 21.5; kV
